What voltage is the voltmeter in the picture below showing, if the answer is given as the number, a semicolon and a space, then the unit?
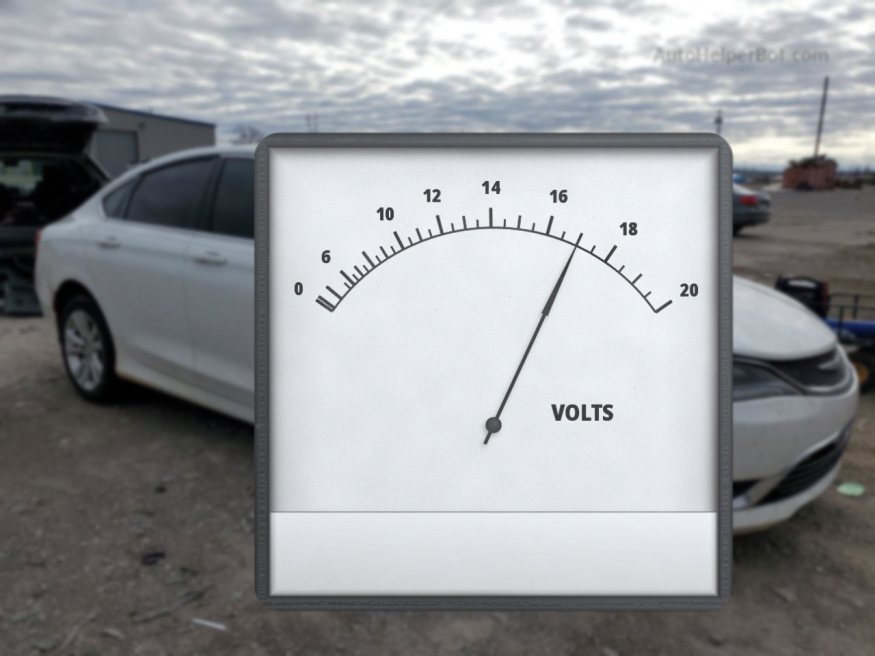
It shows 17; V
